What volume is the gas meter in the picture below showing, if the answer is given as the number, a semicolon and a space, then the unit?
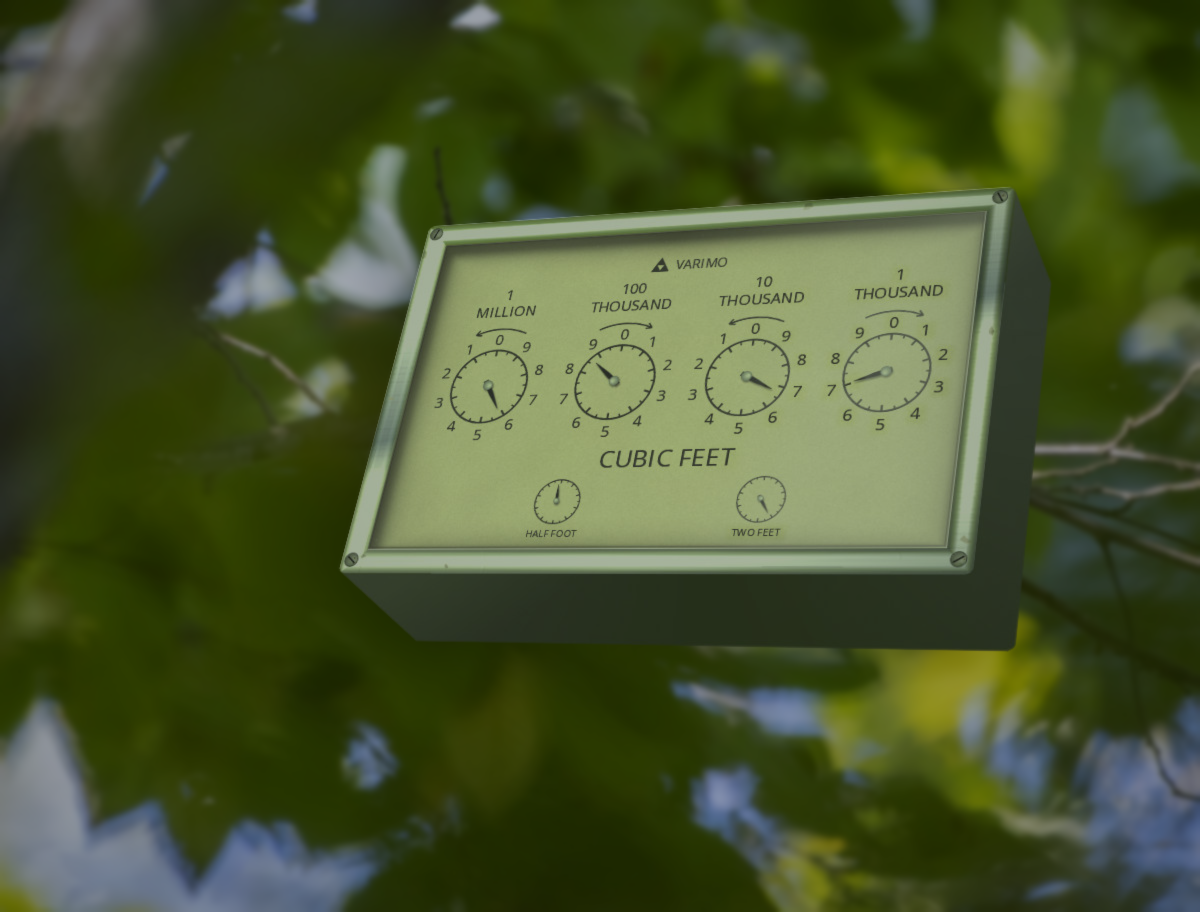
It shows 586700; ft³
